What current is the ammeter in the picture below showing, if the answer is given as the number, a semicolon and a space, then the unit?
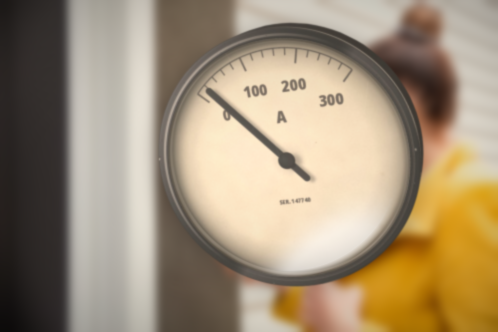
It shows 20; A
